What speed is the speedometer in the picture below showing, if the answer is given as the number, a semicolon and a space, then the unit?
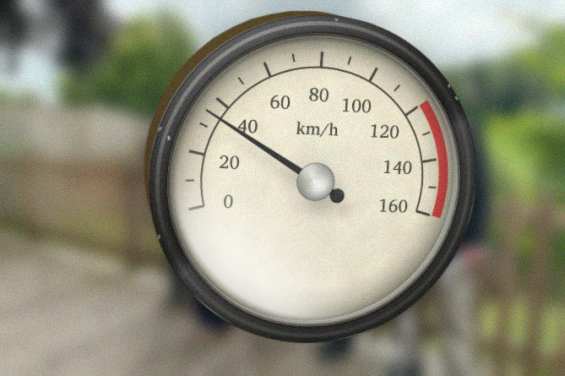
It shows 35; km/h
